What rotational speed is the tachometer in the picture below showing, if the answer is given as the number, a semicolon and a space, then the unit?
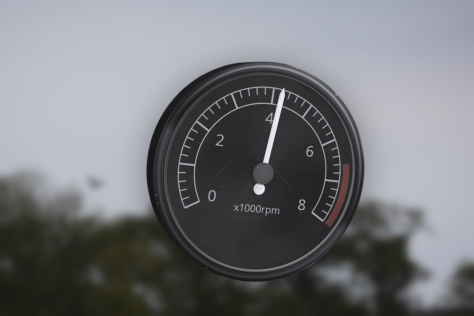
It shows 4200; rpm
